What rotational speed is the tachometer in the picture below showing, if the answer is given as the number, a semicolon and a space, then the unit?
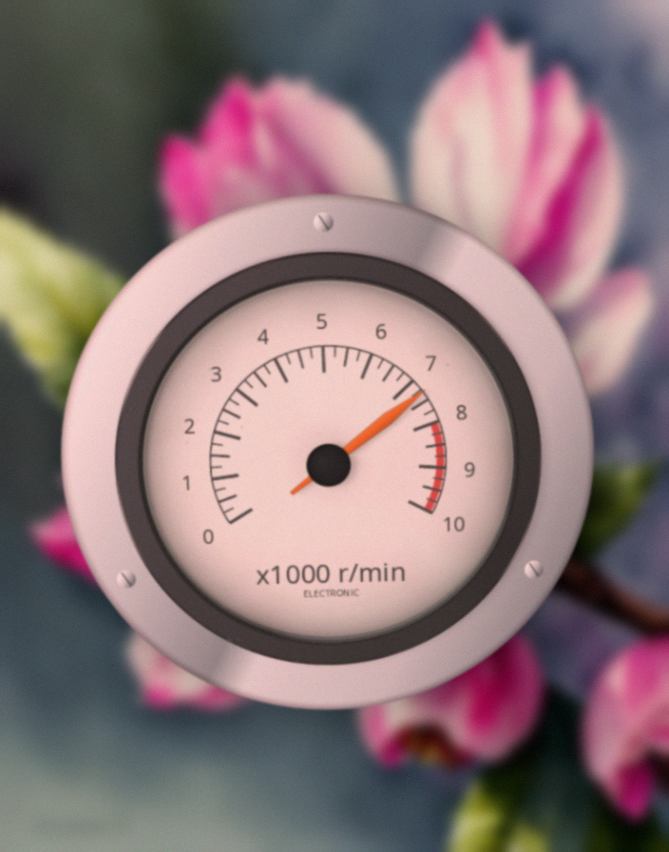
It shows 7250; rpm
